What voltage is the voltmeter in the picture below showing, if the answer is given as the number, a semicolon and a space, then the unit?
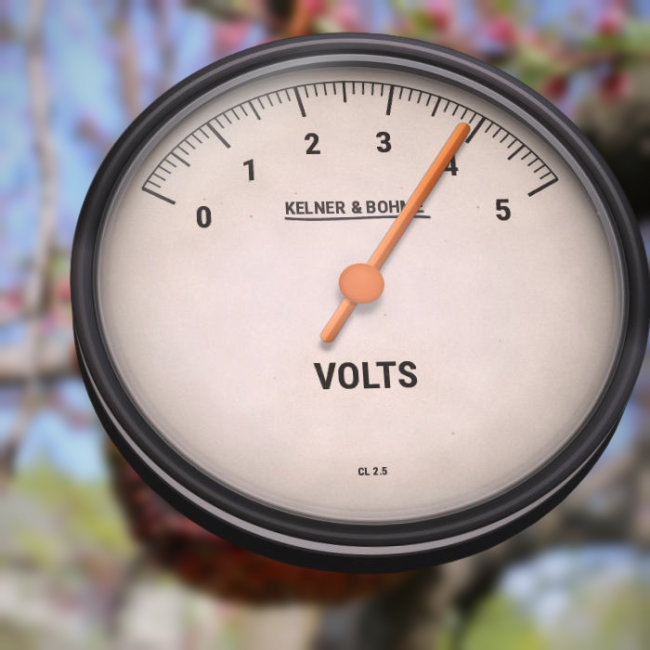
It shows 3.9; V
